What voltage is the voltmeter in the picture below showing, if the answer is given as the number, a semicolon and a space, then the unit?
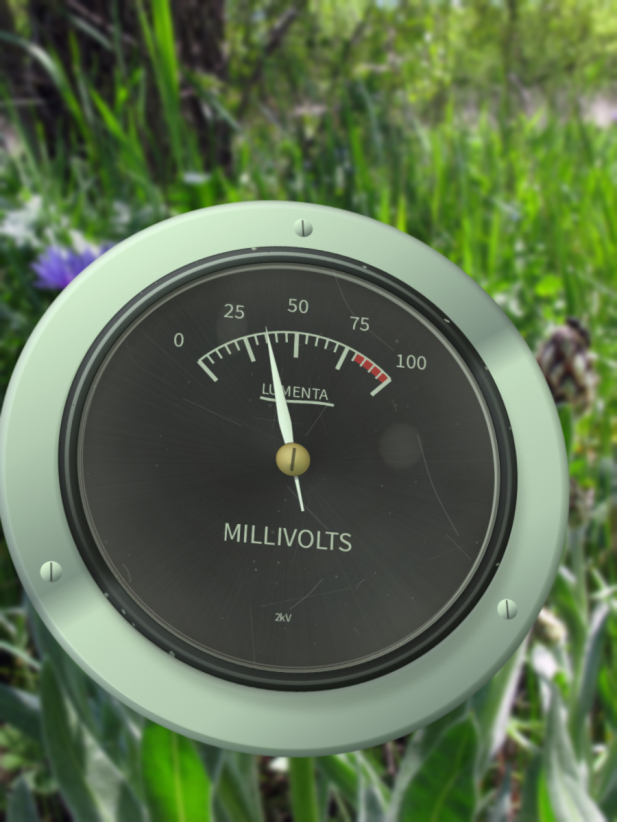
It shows 35; mV
